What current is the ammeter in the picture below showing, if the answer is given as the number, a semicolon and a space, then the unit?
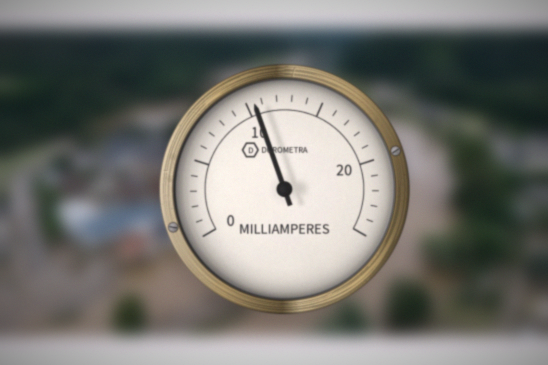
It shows 10.5; mA
